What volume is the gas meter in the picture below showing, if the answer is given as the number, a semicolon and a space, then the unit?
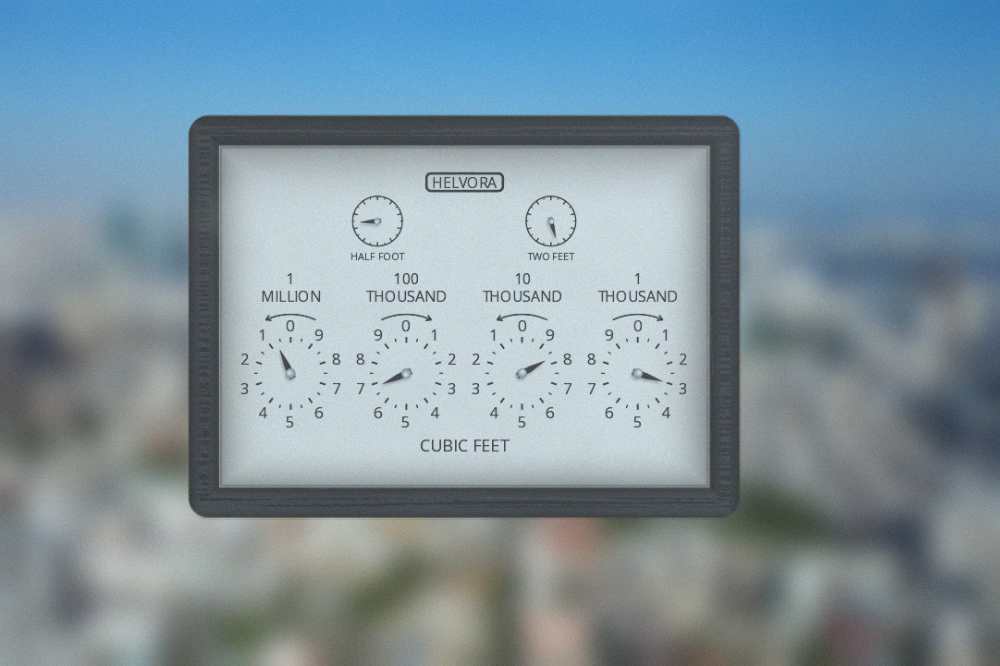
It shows 68300; ft³
